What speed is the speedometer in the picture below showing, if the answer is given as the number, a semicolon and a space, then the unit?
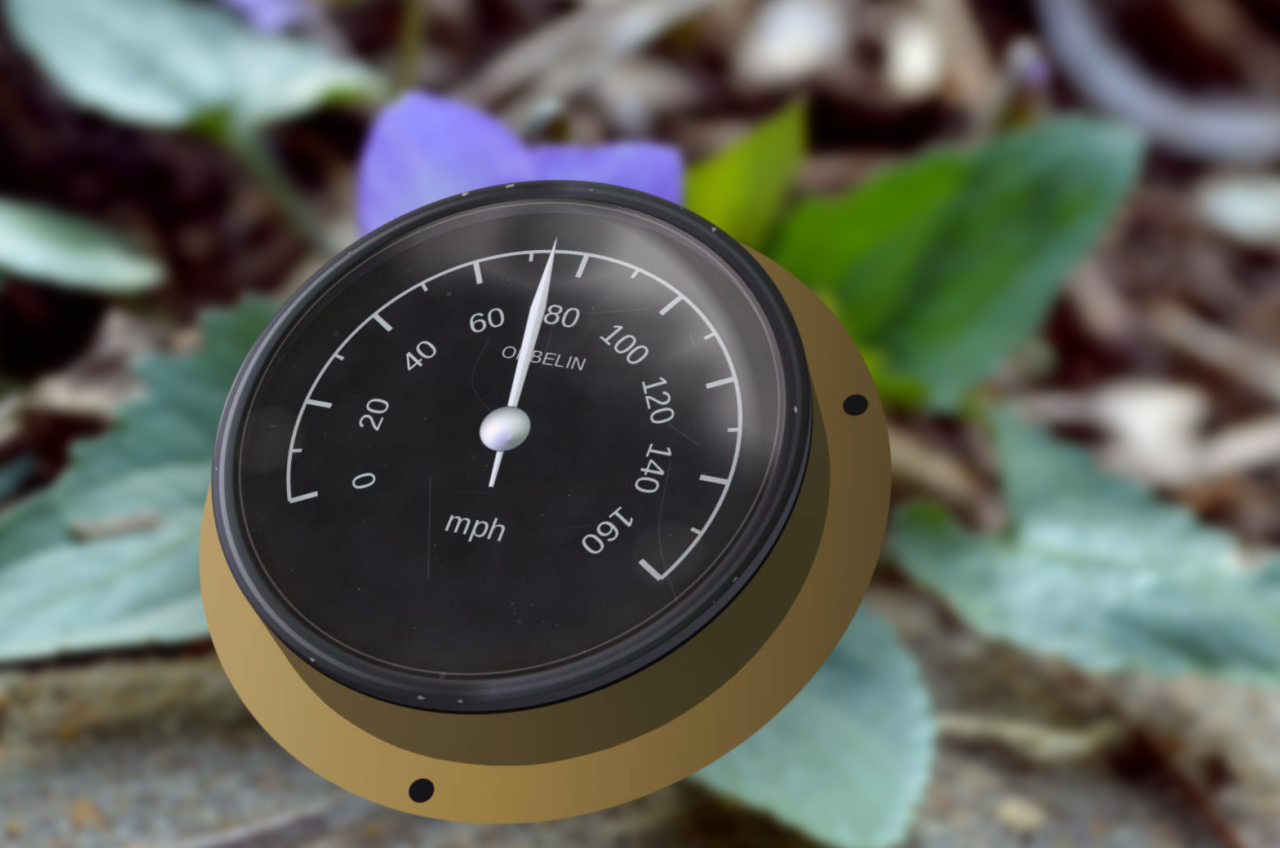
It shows 75; mph
